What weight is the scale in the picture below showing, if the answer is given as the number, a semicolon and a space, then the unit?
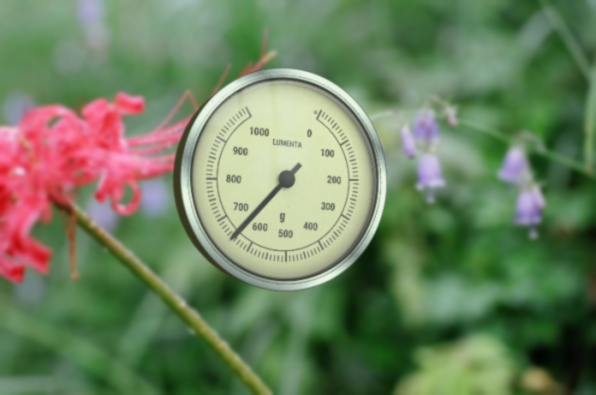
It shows 650; g
